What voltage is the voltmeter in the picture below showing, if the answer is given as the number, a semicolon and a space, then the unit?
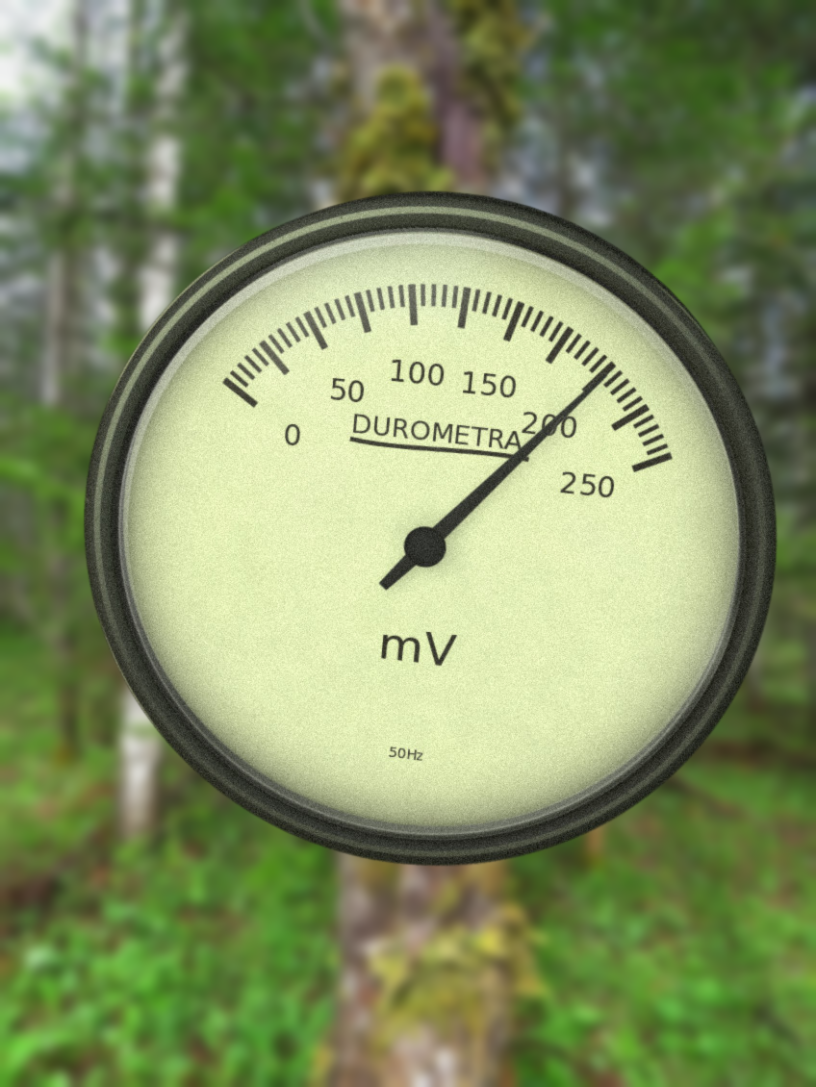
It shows 200; mV
